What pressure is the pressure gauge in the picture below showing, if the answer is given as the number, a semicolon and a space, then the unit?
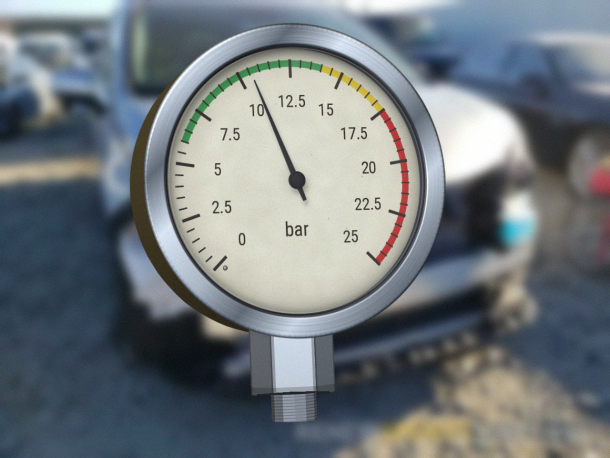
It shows 10.5; bar
